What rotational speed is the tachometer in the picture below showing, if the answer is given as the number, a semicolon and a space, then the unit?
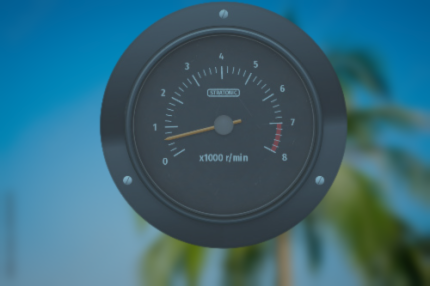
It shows 600; rpm
